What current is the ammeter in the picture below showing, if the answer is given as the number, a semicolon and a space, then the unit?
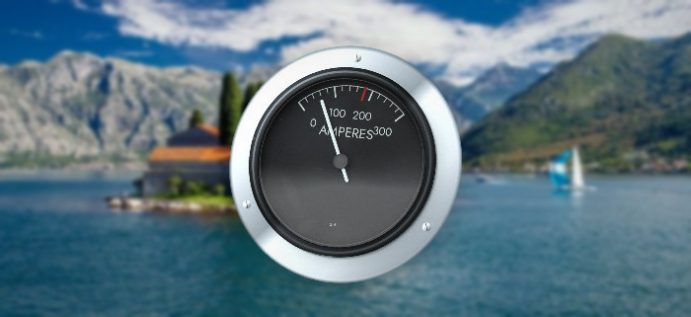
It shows 60; A
